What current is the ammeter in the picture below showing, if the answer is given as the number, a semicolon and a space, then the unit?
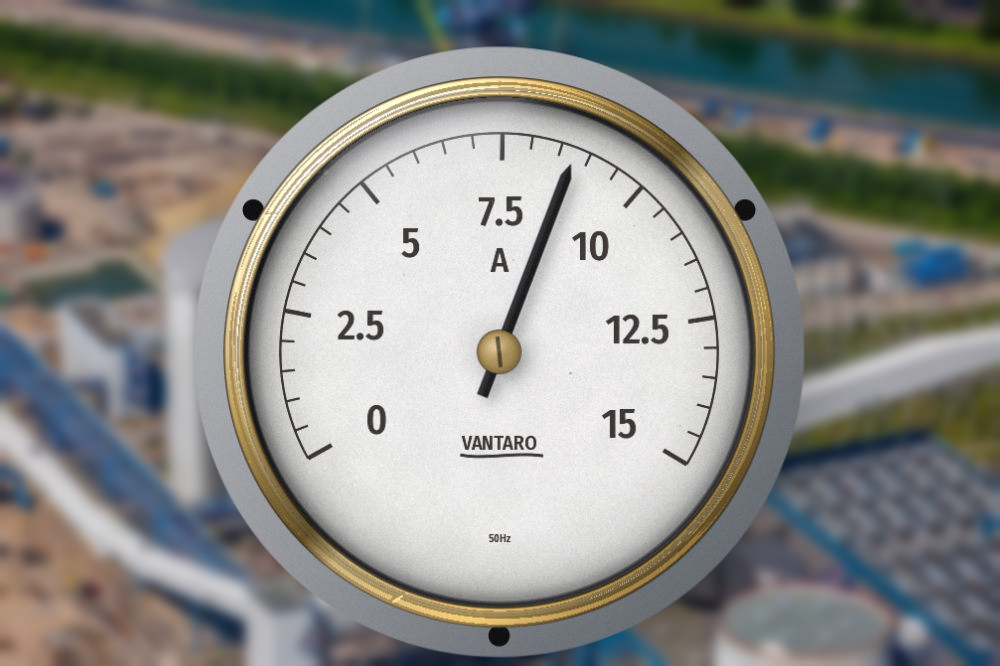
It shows 8.75; A
